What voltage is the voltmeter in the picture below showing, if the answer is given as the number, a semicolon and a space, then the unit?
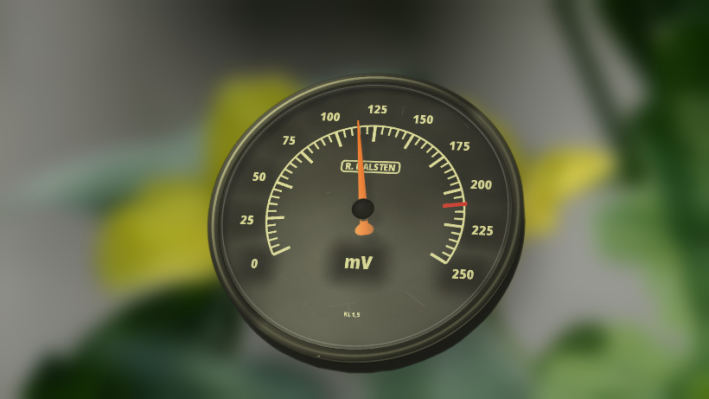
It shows 115; mV
